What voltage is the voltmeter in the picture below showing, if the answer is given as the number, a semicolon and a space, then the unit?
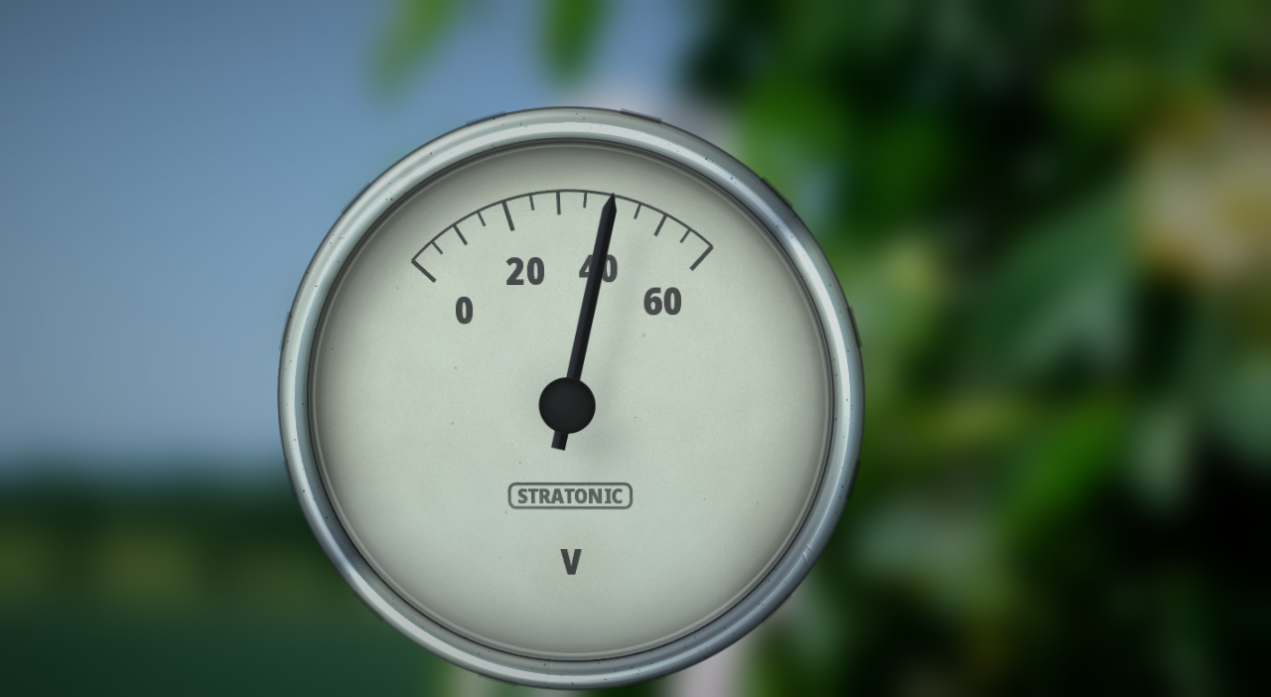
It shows 40; V
